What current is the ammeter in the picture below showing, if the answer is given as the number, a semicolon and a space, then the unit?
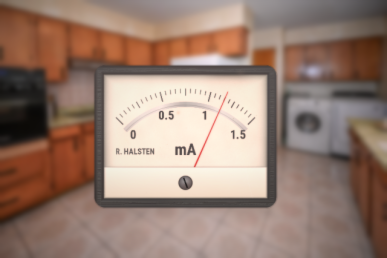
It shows 1.15; mA
